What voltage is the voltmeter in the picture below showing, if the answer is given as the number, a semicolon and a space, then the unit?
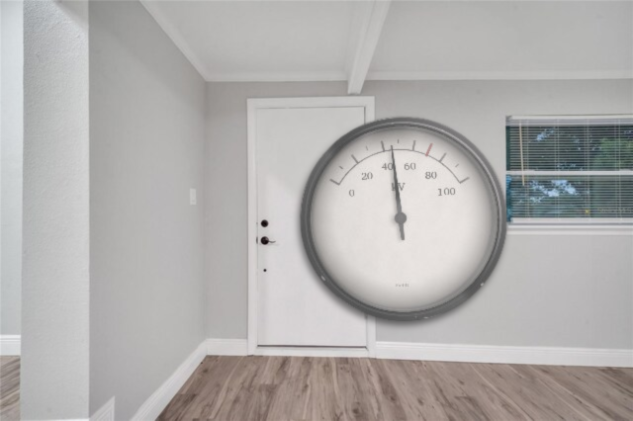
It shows 45; kV
